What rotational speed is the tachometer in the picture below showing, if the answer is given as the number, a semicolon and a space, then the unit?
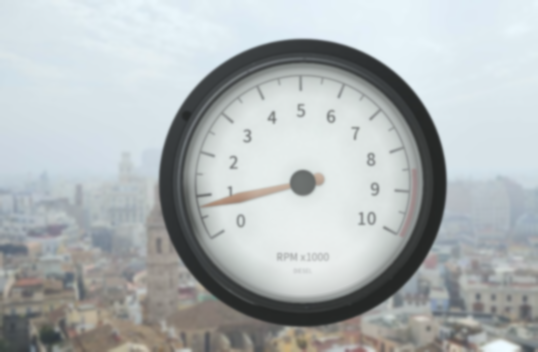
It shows 750; rpm
